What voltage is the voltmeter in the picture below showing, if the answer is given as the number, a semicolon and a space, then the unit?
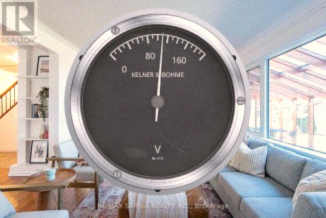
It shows 110; V
